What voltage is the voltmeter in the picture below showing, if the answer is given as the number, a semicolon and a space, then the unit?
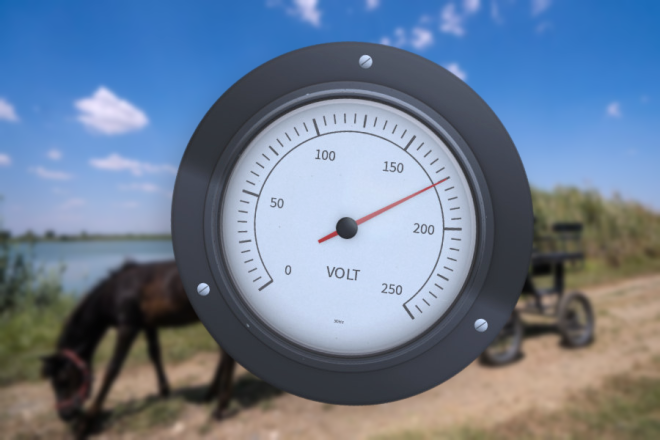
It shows 175; V
